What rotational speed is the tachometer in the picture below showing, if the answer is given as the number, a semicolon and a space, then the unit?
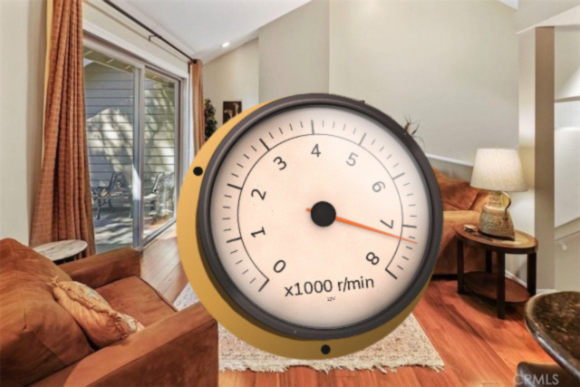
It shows 7300; rpm
